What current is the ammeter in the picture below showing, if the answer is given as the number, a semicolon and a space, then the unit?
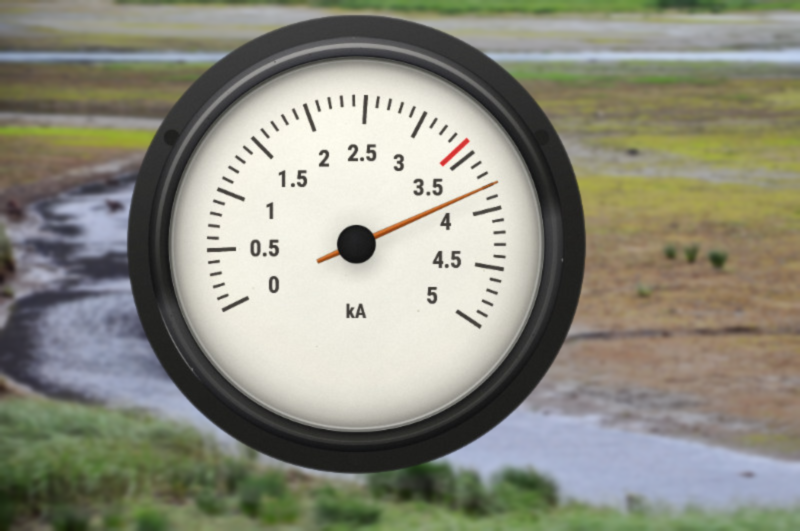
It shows 3.8; kA
